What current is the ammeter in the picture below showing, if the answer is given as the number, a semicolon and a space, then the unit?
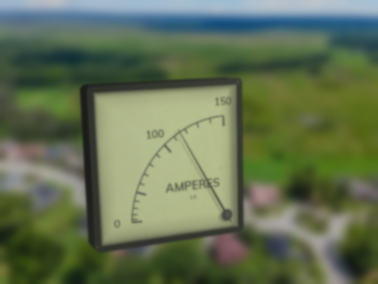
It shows 115; A
